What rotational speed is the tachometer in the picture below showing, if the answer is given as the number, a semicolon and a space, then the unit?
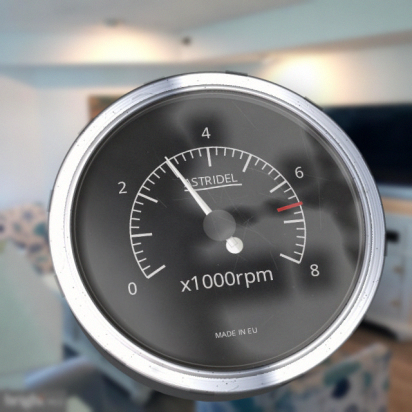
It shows 3000; rpm
